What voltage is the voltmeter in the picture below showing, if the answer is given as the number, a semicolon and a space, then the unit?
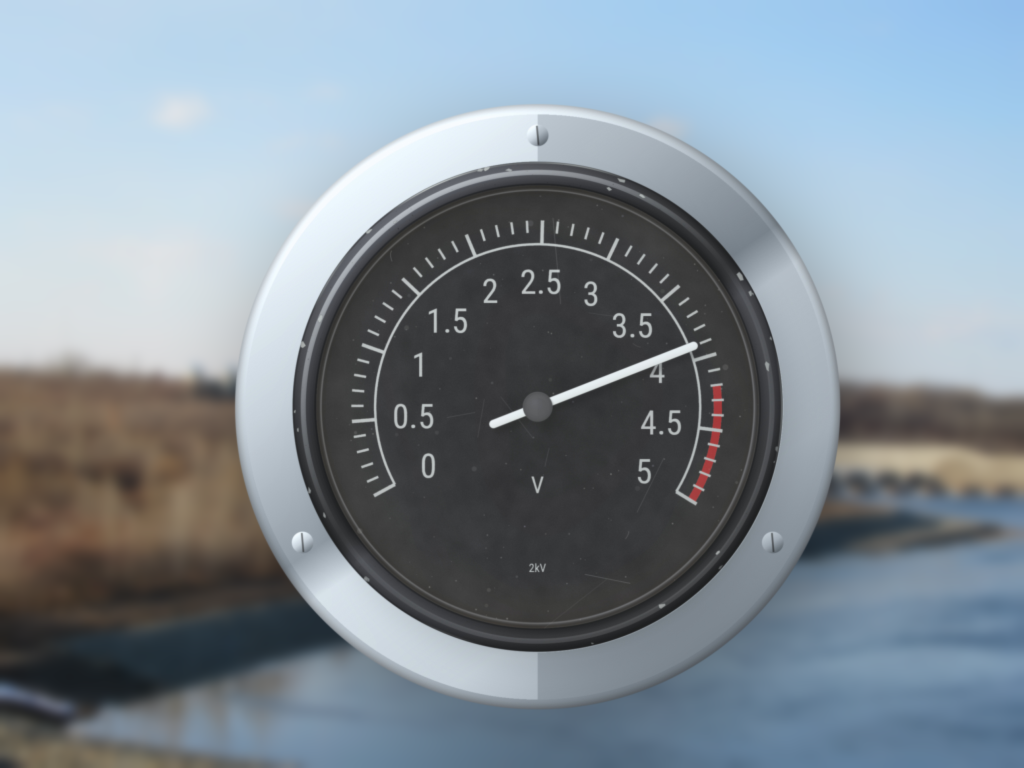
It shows 3.9; V
